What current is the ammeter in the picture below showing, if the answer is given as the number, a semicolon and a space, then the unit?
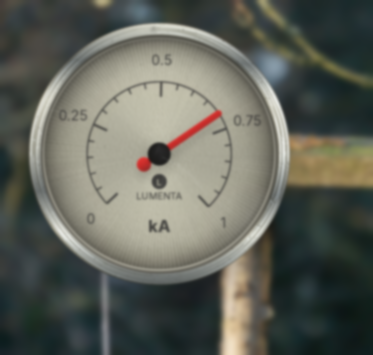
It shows 0.7; kA
